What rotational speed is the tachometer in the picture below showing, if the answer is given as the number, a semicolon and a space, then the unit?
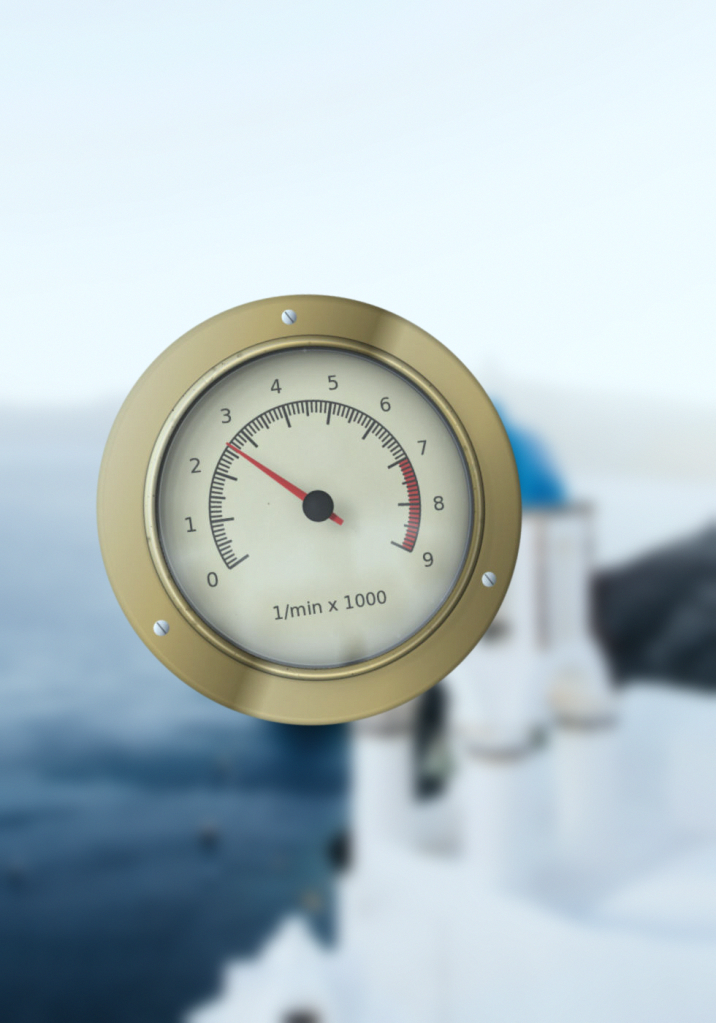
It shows 2600; rpm
